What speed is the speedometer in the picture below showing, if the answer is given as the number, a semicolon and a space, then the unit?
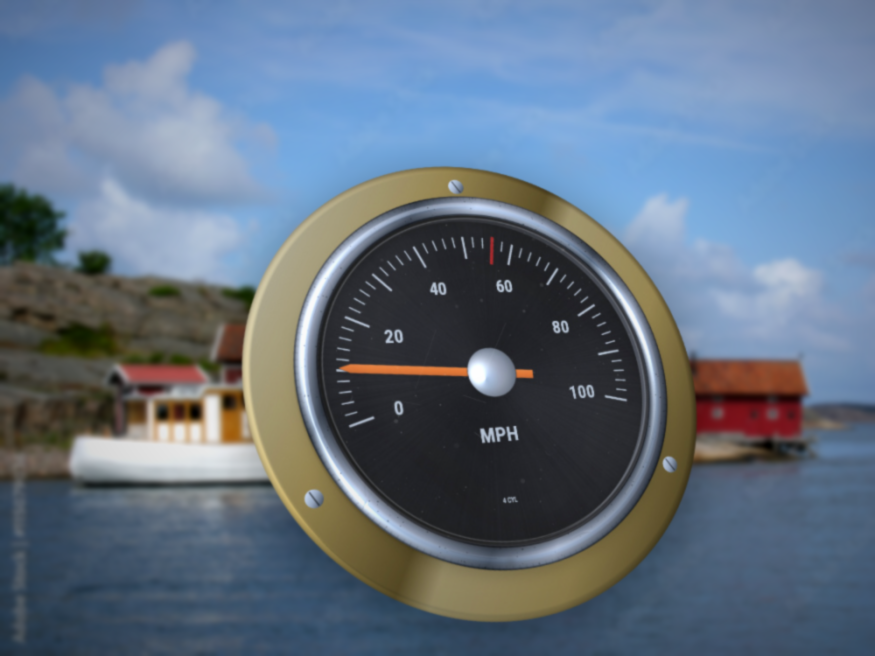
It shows 10; mph
